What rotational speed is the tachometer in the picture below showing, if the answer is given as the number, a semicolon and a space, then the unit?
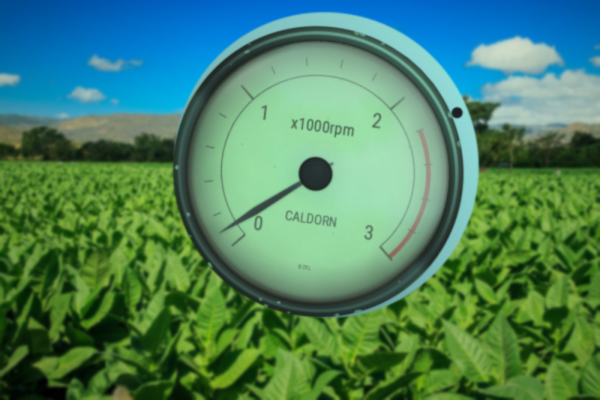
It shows 100; rpm
